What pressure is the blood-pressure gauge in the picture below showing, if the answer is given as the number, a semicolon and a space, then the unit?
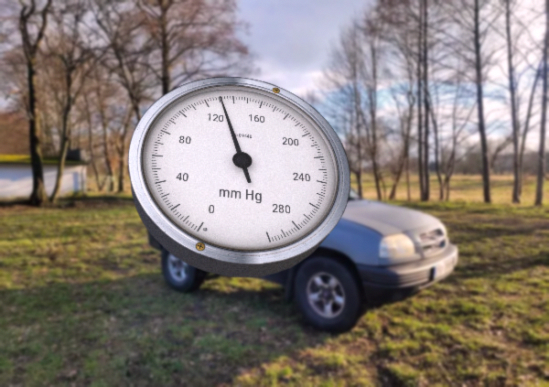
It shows 130; mmHg
